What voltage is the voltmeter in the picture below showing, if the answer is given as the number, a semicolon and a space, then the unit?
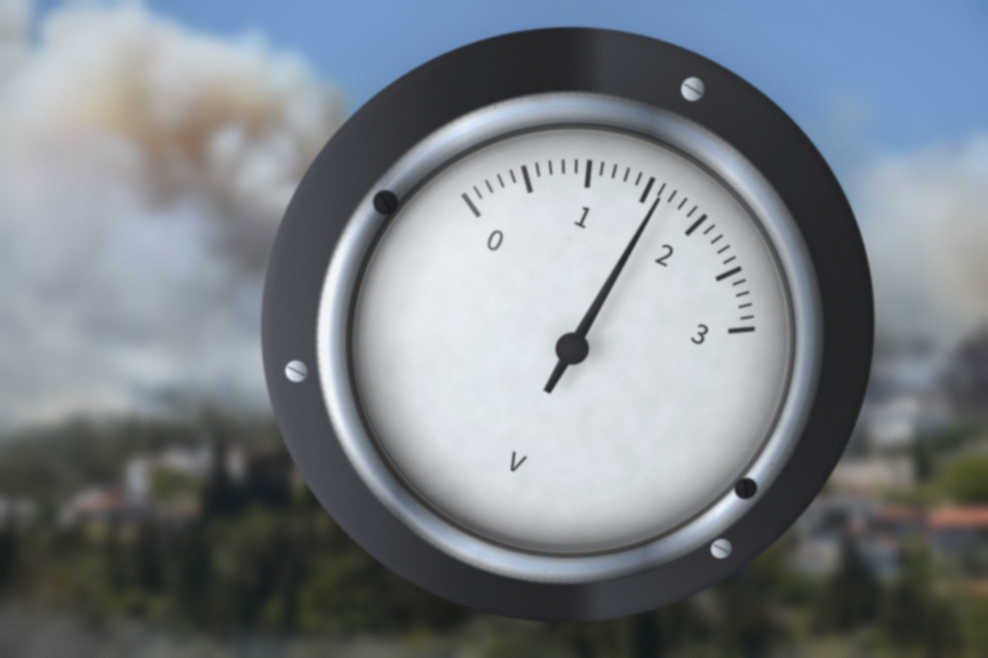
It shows 1.6; V
